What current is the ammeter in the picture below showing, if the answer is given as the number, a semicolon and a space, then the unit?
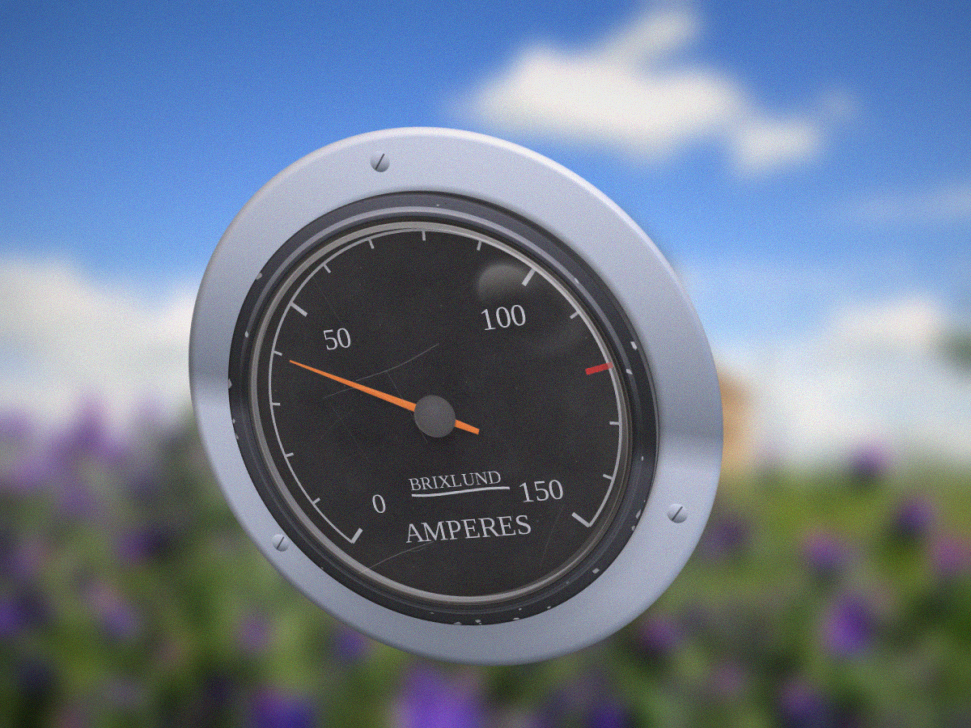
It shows 40; A
